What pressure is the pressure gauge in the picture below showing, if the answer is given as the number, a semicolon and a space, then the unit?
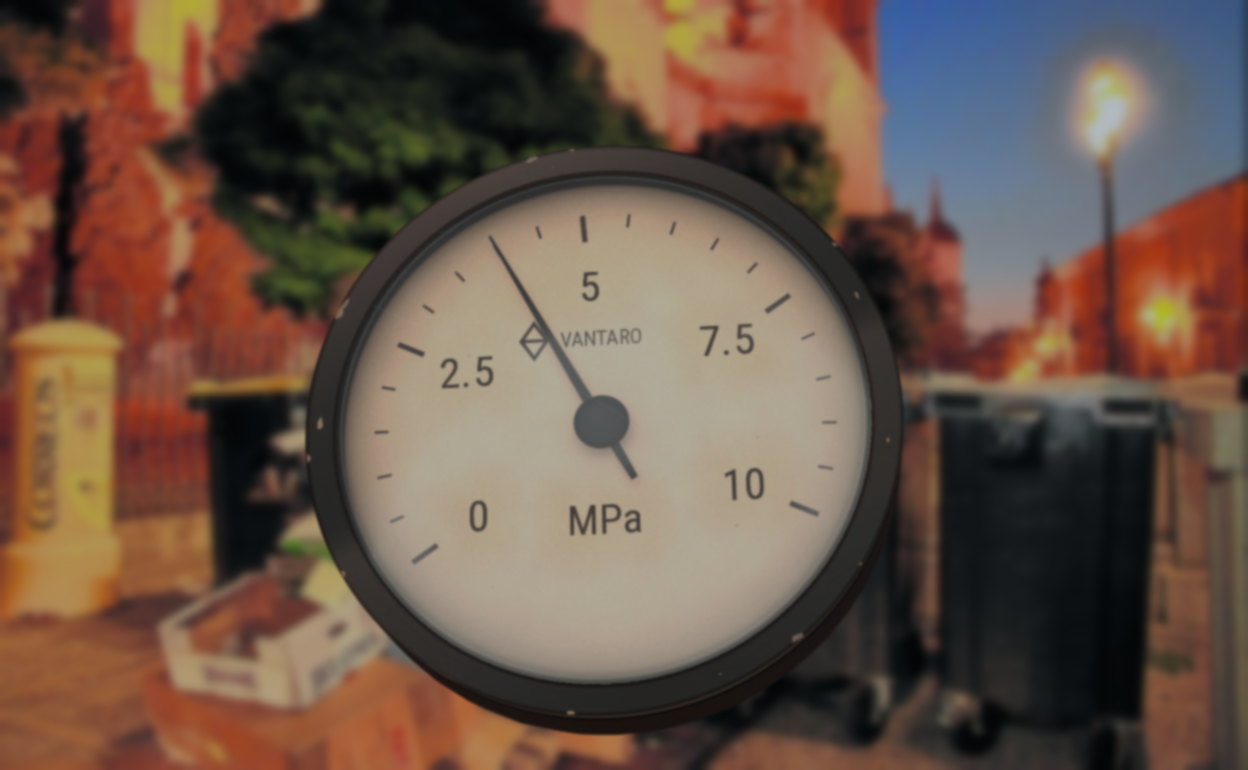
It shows 4; MPa
